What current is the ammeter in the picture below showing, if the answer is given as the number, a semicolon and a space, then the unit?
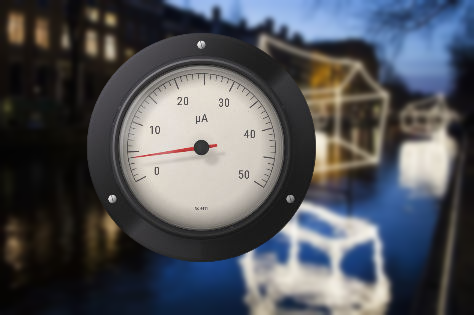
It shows 4; µA
